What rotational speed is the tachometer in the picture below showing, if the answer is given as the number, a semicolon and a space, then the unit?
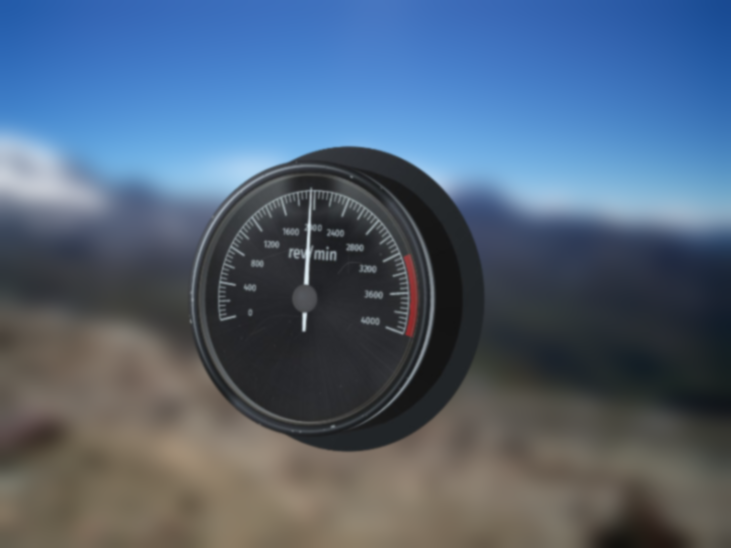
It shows 2000; rpm
